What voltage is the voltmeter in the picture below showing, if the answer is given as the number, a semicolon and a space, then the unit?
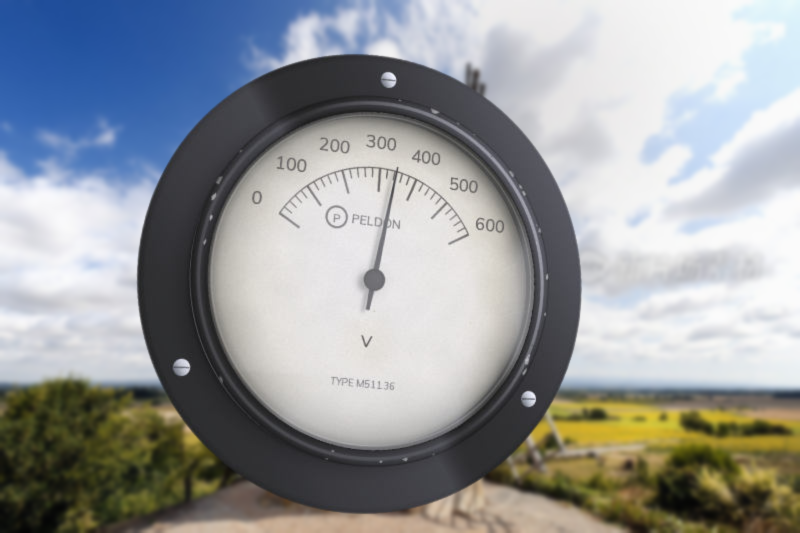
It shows 340; V
